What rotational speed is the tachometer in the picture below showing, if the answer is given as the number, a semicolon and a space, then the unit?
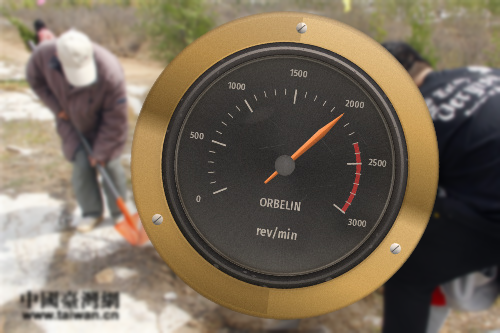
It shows 2000; rpm
